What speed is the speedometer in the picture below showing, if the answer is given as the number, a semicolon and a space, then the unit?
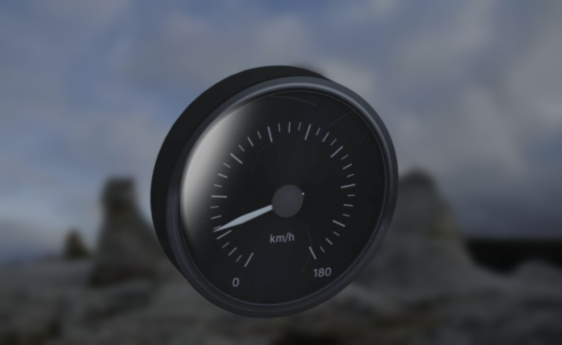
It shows 25; km/h
